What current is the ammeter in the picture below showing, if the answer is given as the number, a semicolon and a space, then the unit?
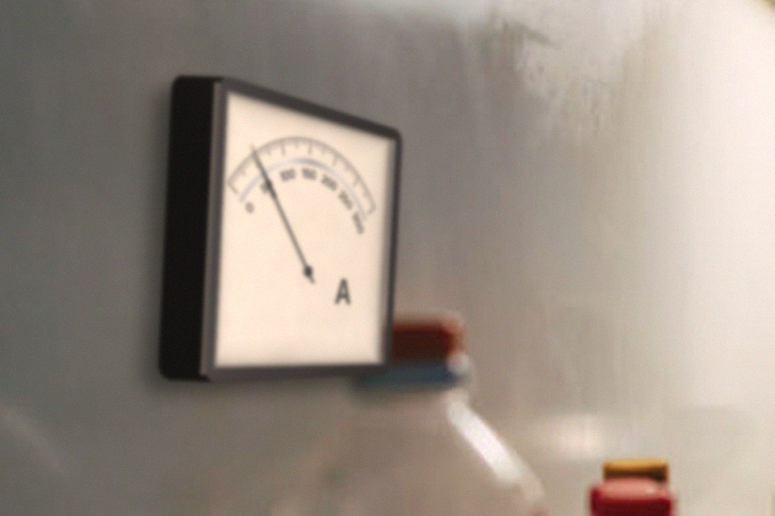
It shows 50; A
